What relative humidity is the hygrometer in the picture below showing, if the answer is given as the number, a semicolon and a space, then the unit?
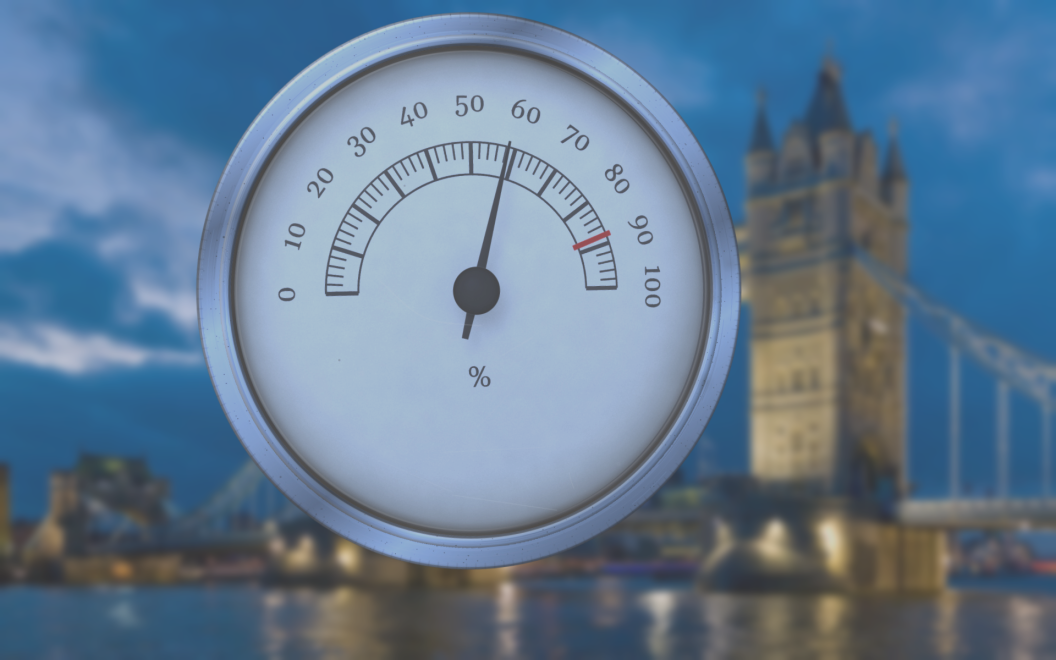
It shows 58; %
